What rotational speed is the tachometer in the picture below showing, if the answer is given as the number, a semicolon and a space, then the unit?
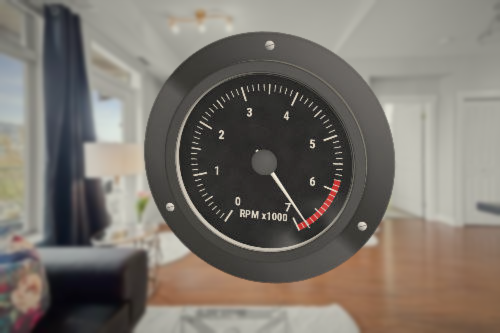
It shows 6800; rpm
